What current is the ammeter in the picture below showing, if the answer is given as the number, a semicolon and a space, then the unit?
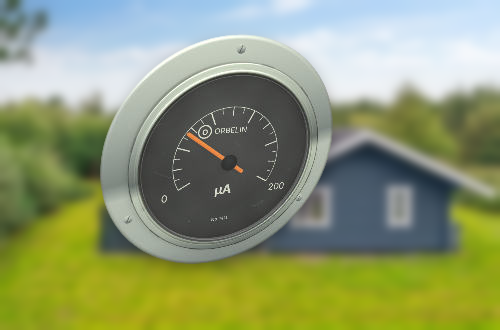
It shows 55; µA
